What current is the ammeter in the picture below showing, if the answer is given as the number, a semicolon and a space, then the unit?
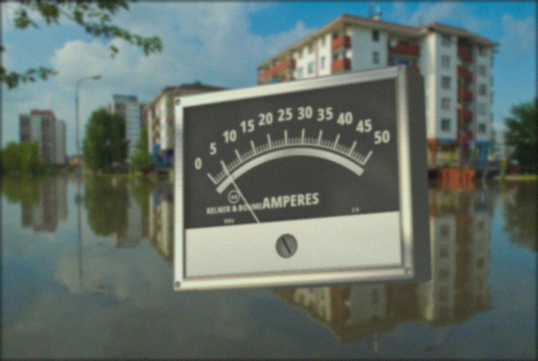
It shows 5; A
